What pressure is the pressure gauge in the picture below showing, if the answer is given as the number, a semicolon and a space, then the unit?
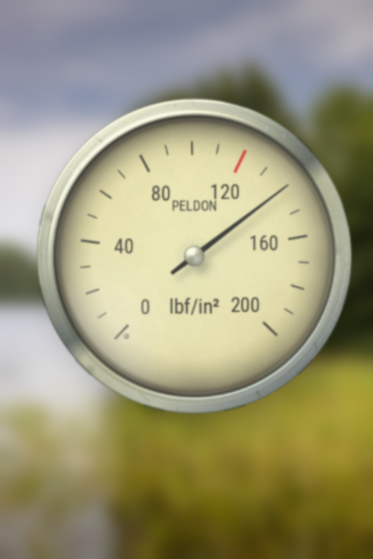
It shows 140; psi
